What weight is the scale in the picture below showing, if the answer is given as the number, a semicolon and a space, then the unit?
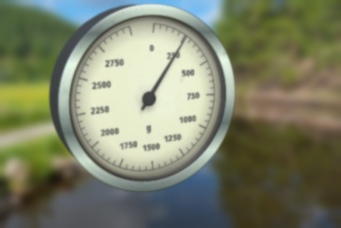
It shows 250; g
